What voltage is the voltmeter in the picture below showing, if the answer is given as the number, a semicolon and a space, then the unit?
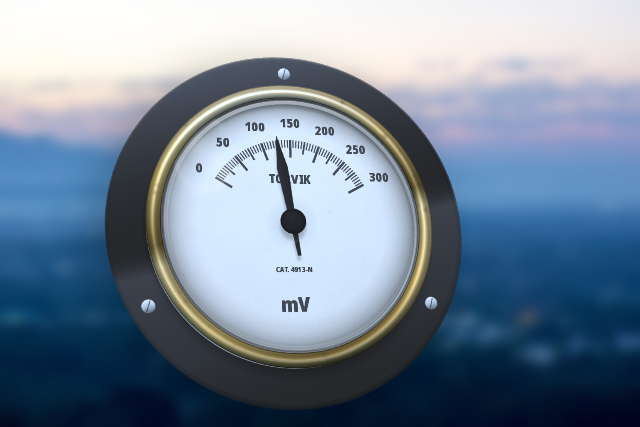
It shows 125; mV
